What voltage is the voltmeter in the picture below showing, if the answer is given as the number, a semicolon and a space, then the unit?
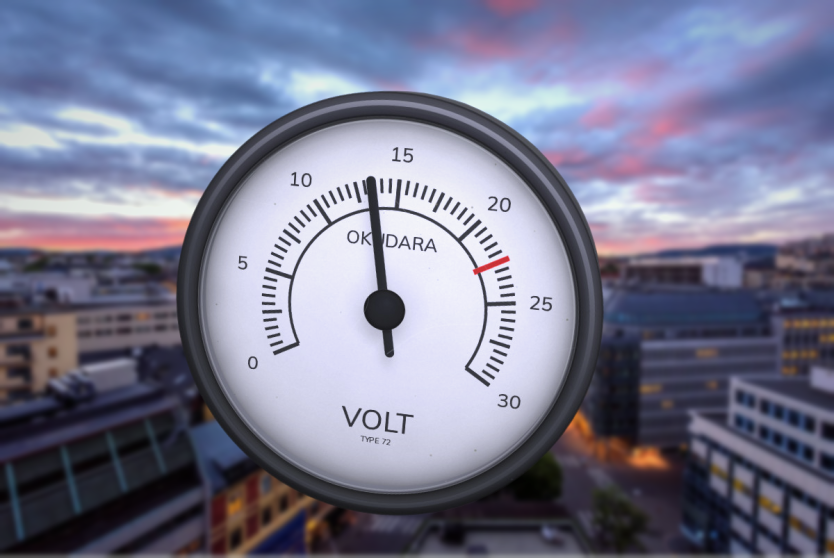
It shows 13.5; V
